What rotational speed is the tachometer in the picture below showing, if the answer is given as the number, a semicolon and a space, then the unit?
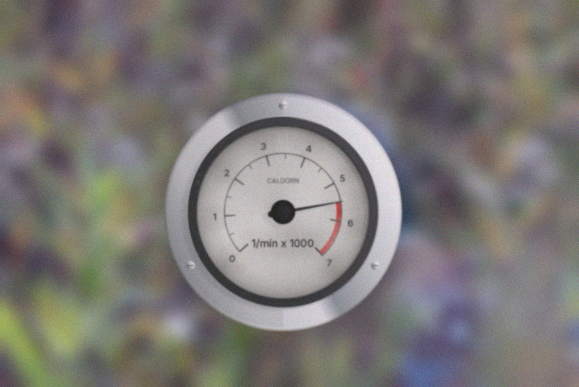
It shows 5500; rpm
